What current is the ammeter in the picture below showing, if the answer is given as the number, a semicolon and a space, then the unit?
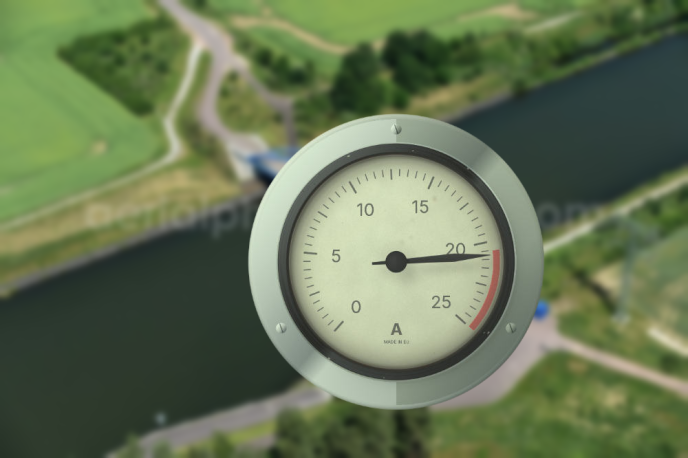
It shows 20.75; A
